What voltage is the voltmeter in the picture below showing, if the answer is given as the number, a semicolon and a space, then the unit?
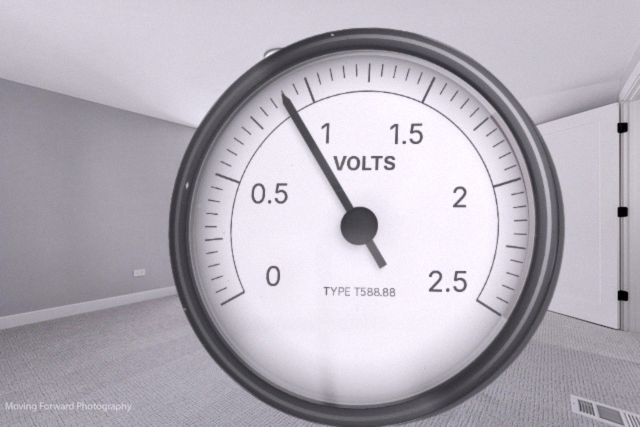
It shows 0.9; V
